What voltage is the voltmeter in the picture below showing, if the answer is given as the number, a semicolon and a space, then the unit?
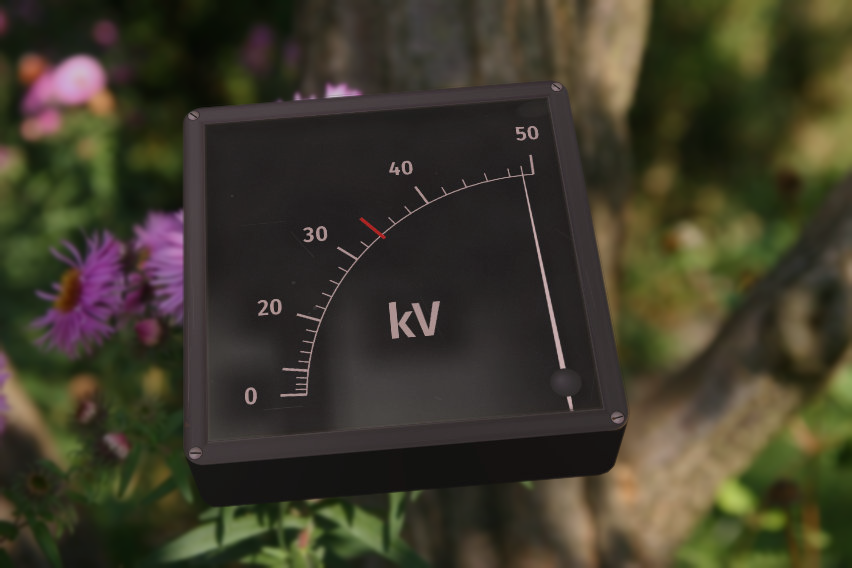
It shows 49; kV
